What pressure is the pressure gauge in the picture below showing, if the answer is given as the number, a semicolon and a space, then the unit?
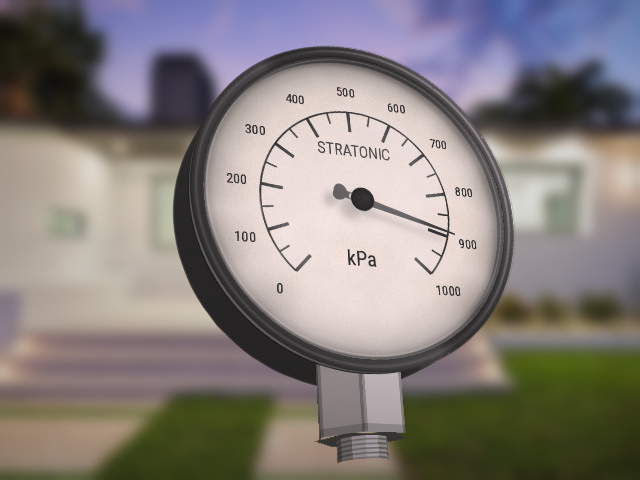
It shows 900; kPa
